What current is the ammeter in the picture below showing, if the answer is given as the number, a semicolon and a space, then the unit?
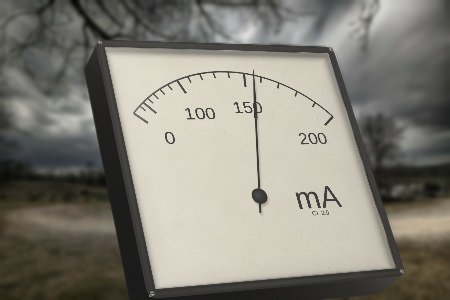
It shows 155; mA
